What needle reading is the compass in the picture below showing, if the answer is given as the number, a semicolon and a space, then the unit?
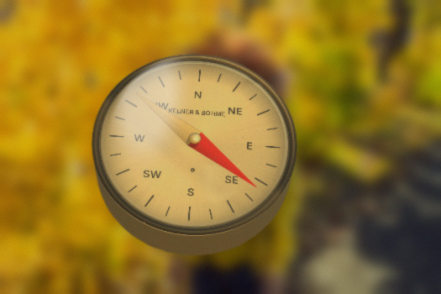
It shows 127.5; °
